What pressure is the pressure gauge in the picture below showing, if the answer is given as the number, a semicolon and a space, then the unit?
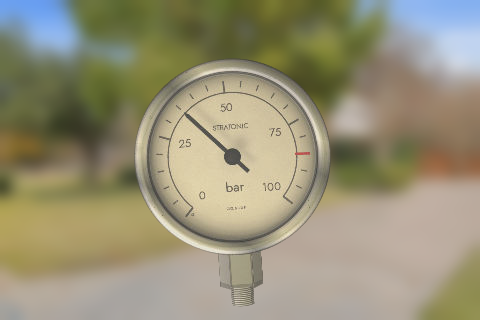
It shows 35; bar
